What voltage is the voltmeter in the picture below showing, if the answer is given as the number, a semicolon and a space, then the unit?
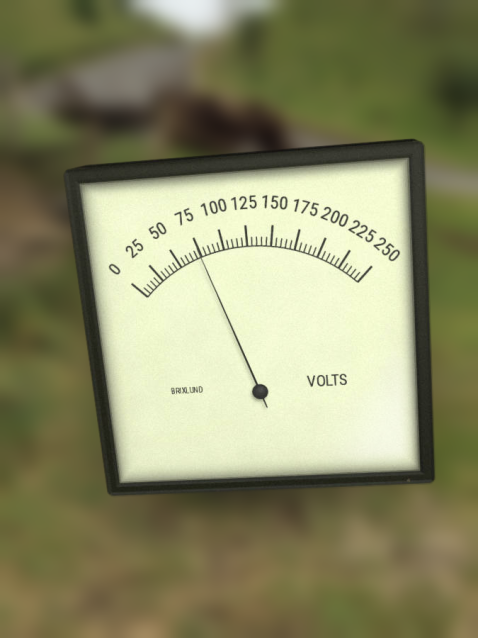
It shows 75; V
